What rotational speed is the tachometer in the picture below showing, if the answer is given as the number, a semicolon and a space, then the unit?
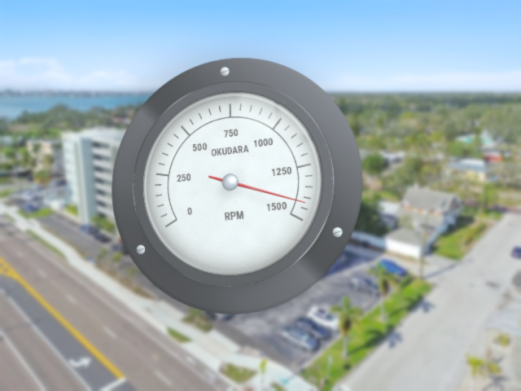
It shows 1425; rpm
